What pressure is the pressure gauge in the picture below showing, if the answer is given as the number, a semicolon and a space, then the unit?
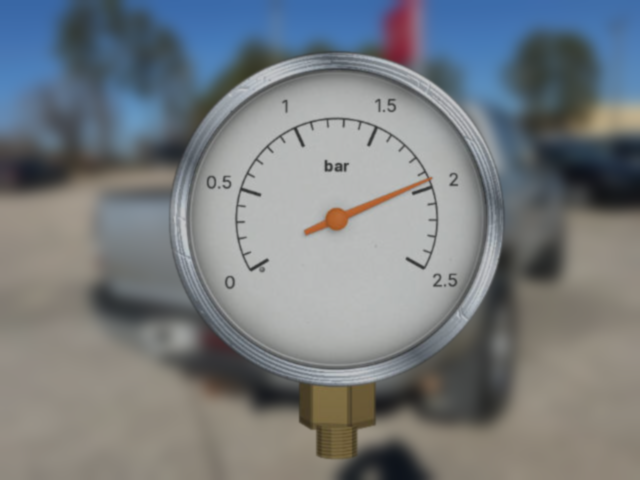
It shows 1.95; bar
